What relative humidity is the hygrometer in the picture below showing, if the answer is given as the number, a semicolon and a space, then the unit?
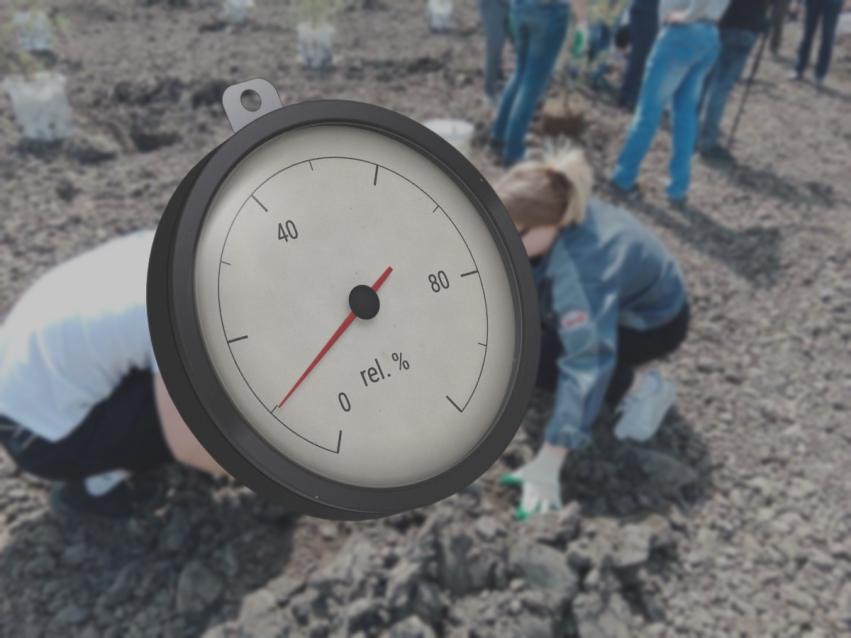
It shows 10; %
